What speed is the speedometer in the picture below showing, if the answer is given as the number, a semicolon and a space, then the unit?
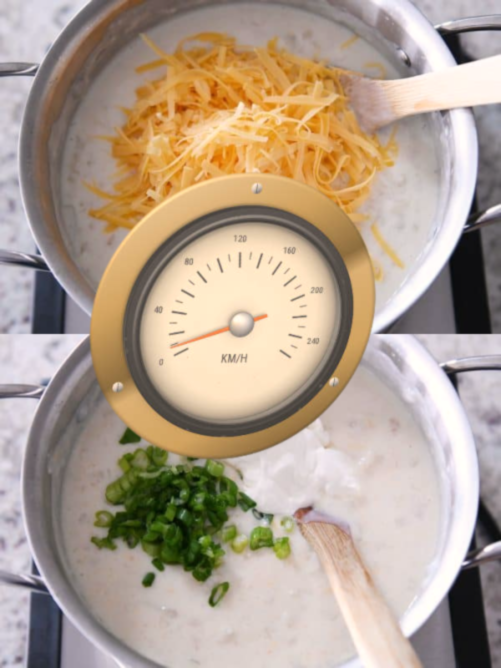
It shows 10; km/h
